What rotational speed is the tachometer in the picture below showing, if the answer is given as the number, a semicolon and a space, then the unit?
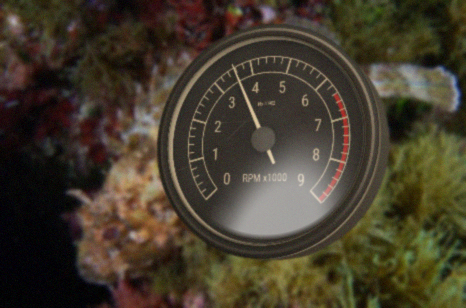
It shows 3600; rpm
